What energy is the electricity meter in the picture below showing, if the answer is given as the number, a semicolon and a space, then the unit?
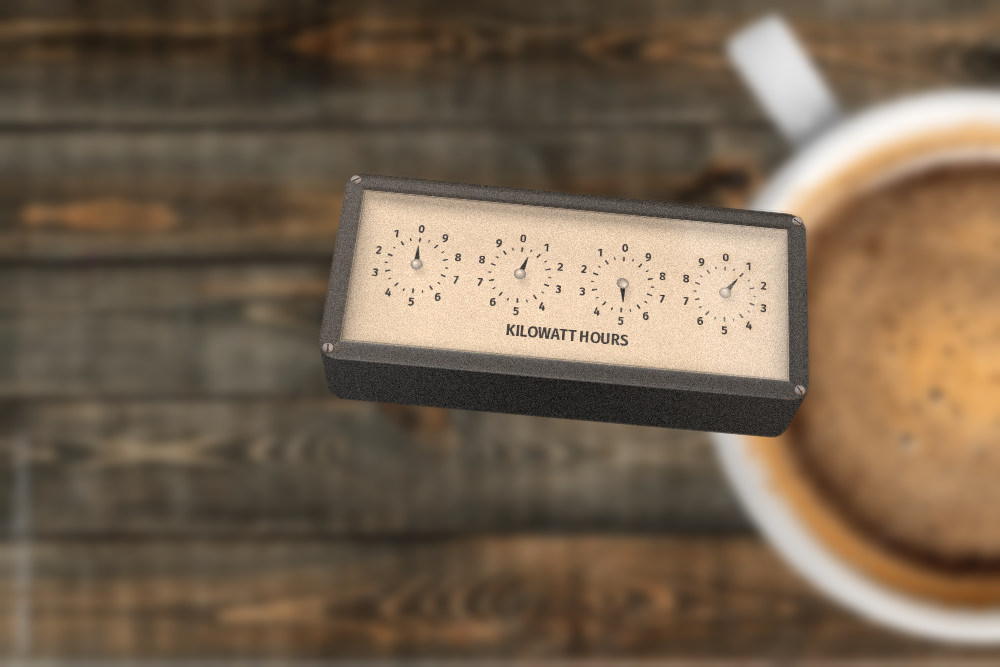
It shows 51; kWh
